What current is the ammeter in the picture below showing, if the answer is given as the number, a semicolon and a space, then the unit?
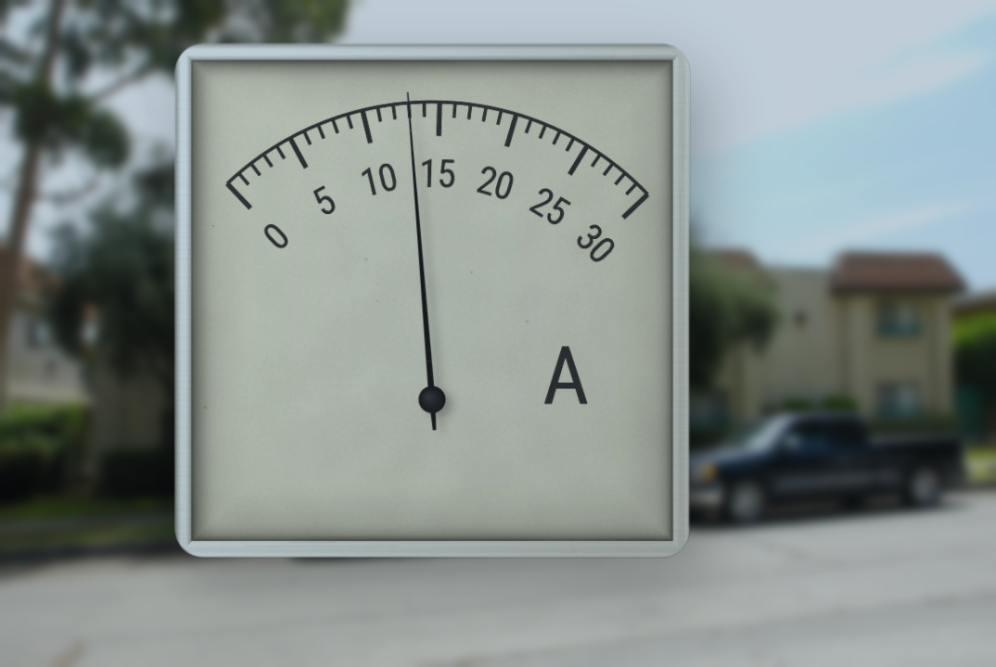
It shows 13; A
